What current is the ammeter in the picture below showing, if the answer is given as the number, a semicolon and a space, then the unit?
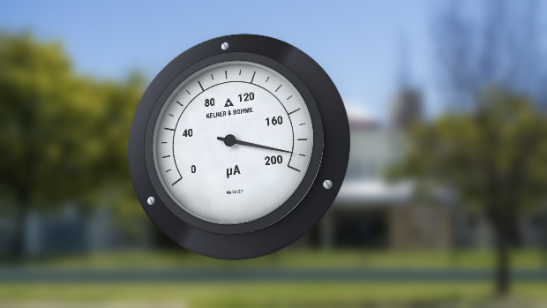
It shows 190; µA
